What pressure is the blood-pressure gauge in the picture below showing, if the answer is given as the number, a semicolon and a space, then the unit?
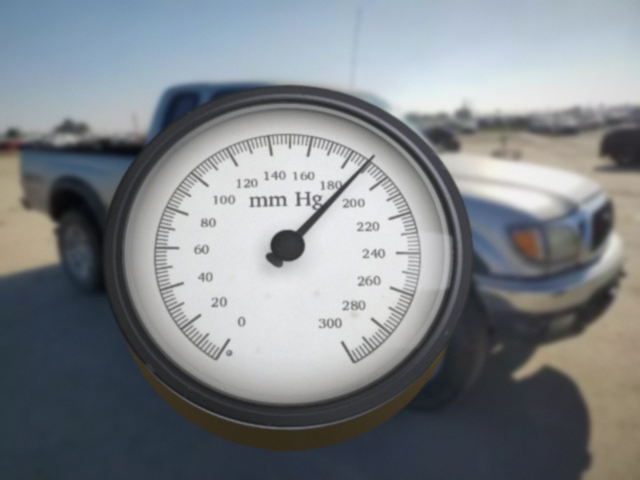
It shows 190; mmHg
